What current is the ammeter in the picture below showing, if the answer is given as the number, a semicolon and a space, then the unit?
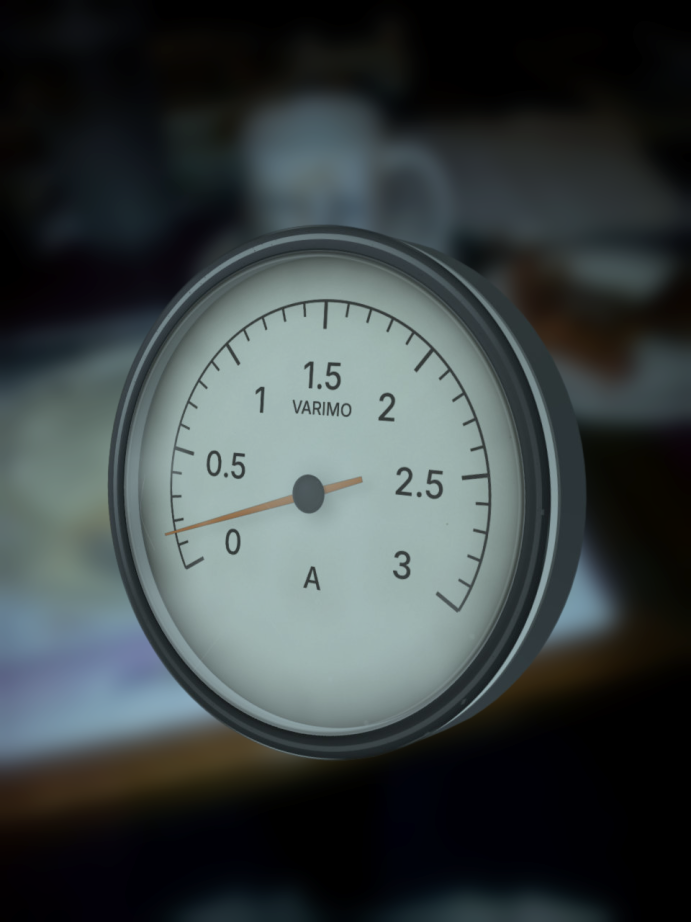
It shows 0.15; A
